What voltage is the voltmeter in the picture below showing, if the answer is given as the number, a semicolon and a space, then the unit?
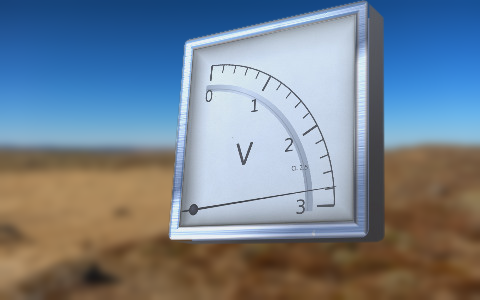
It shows 2.8; V
